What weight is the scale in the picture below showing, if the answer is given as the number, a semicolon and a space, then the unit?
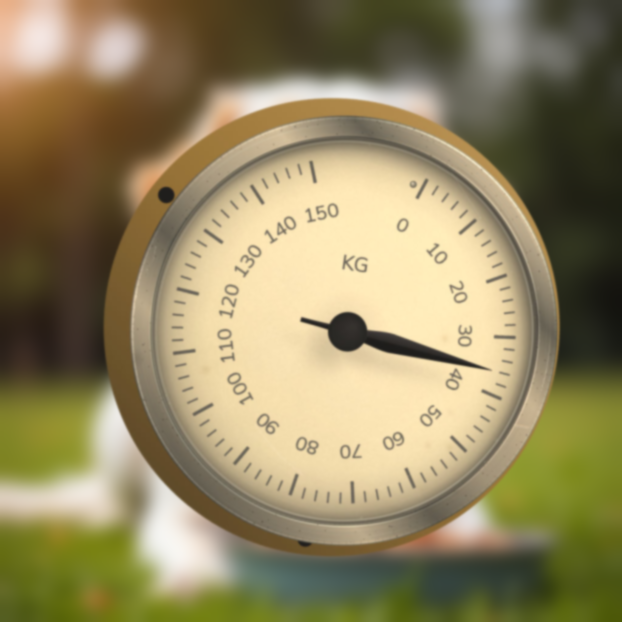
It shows 36; kg
